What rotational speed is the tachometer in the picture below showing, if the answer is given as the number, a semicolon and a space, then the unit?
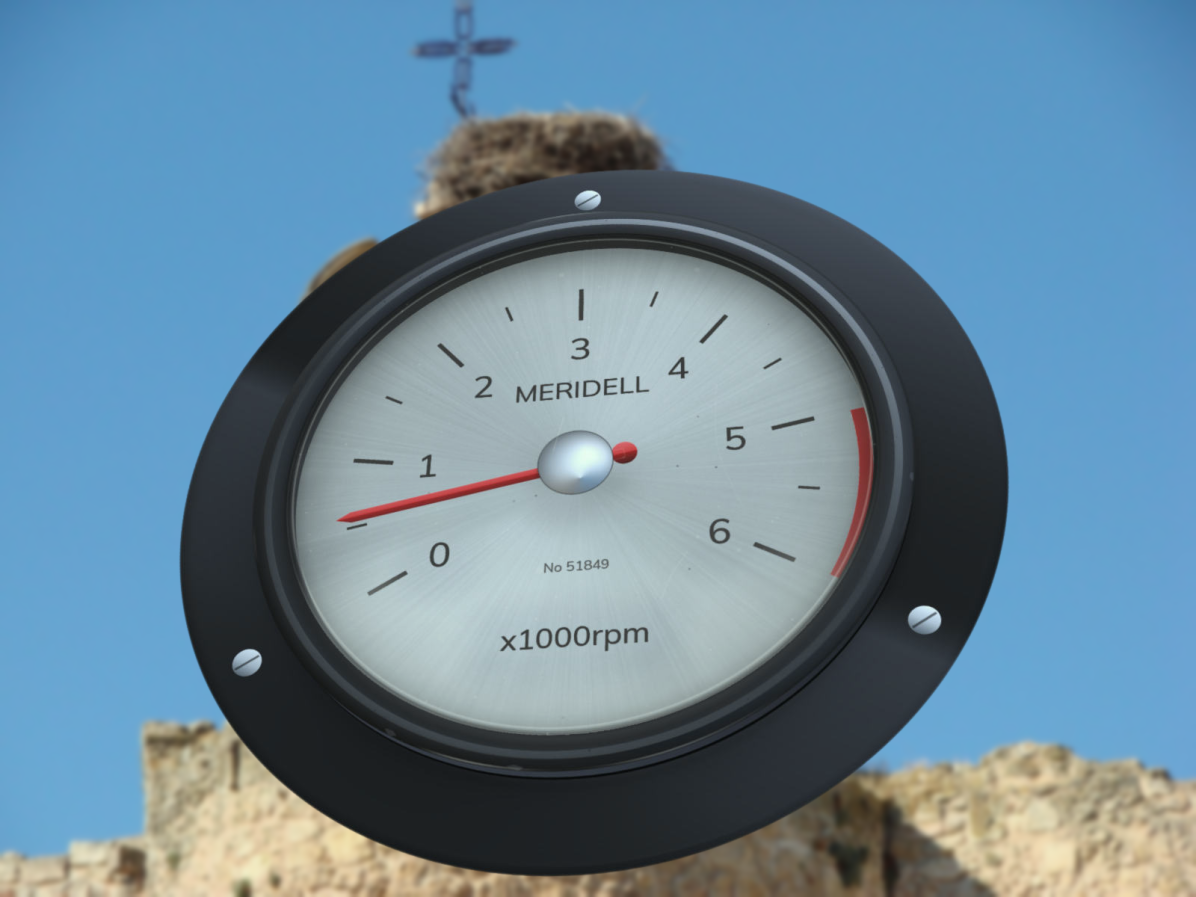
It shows 500; rpm
